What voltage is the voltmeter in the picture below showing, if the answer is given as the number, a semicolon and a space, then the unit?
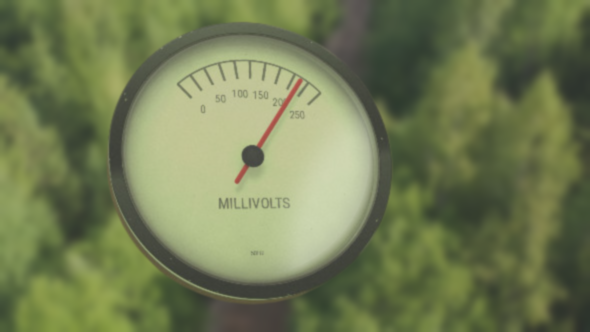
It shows 212.5; mV
